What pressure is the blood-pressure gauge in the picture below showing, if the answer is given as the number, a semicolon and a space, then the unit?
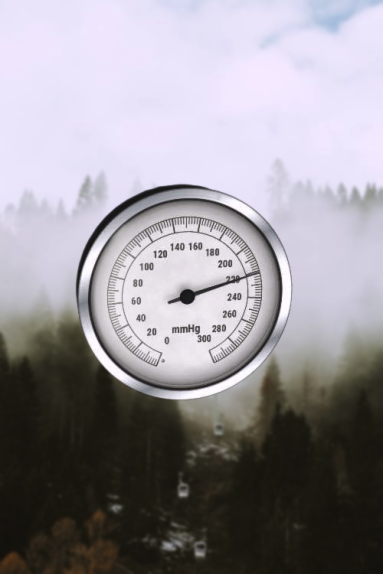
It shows 220; mmHg
